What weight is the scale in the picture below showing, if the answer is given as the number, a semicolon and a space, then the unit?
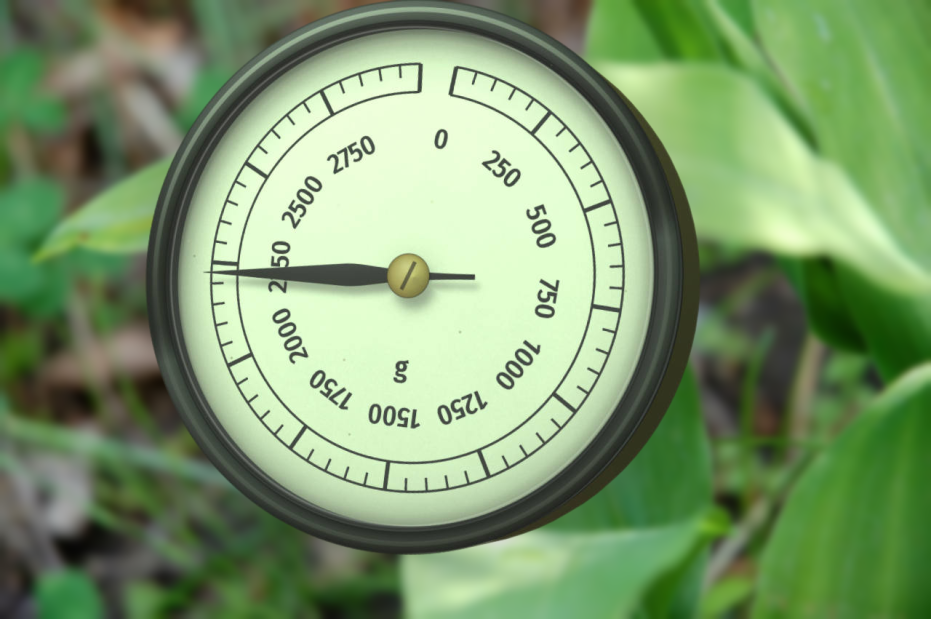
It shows 2225; g
